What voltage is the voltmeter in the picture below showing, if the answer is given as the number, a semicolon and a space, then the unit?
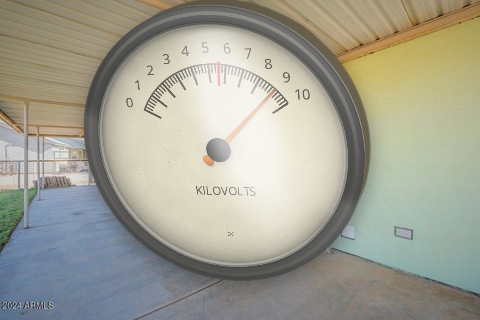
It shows 9; kV
